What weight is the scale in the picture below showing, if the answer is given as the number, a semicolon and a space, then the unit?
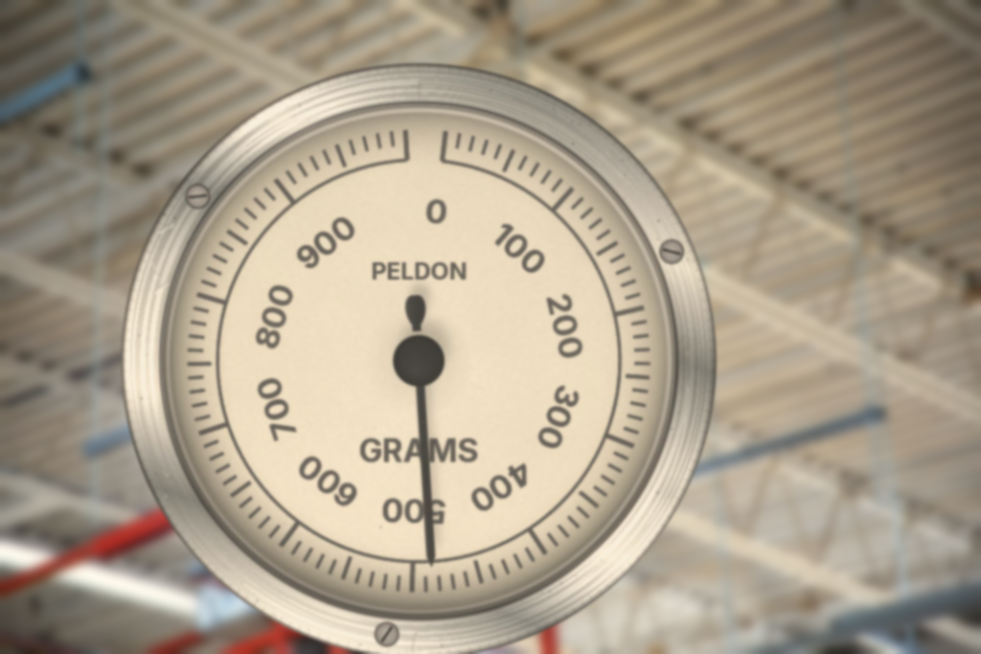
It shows 485; g
